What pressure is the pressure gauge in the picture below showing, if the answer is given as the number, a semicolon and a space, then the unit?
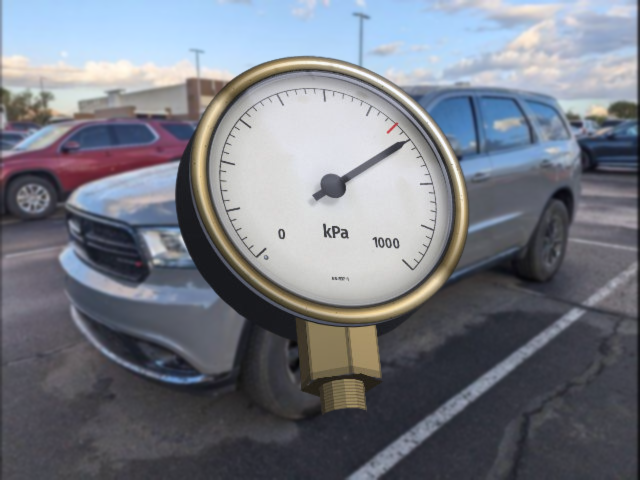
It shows 700; kPa
